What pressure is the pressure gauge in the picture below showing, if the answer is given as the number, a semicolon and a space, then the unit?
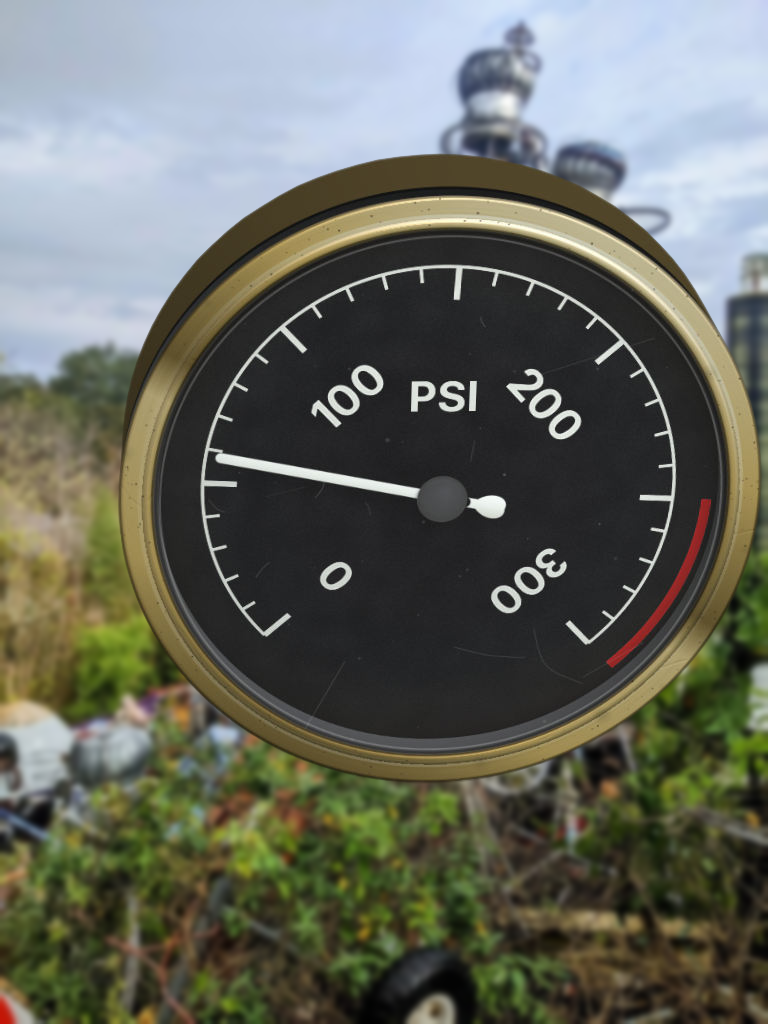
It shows 60; psi
